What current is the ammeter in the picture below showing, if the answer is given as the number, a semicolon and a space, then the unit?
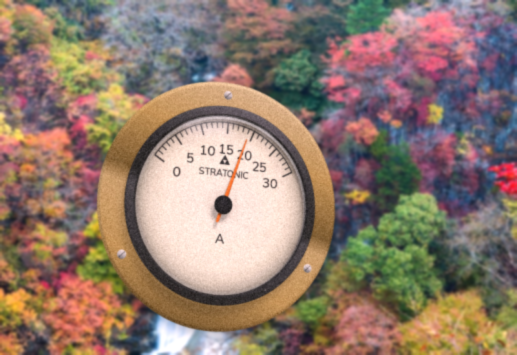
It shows 19; A
